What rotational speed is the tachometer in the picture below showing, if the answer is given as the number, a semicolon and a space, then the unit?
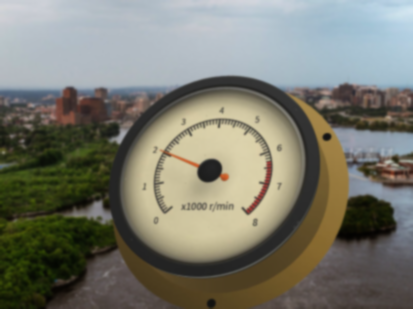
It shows 2000; rpm
